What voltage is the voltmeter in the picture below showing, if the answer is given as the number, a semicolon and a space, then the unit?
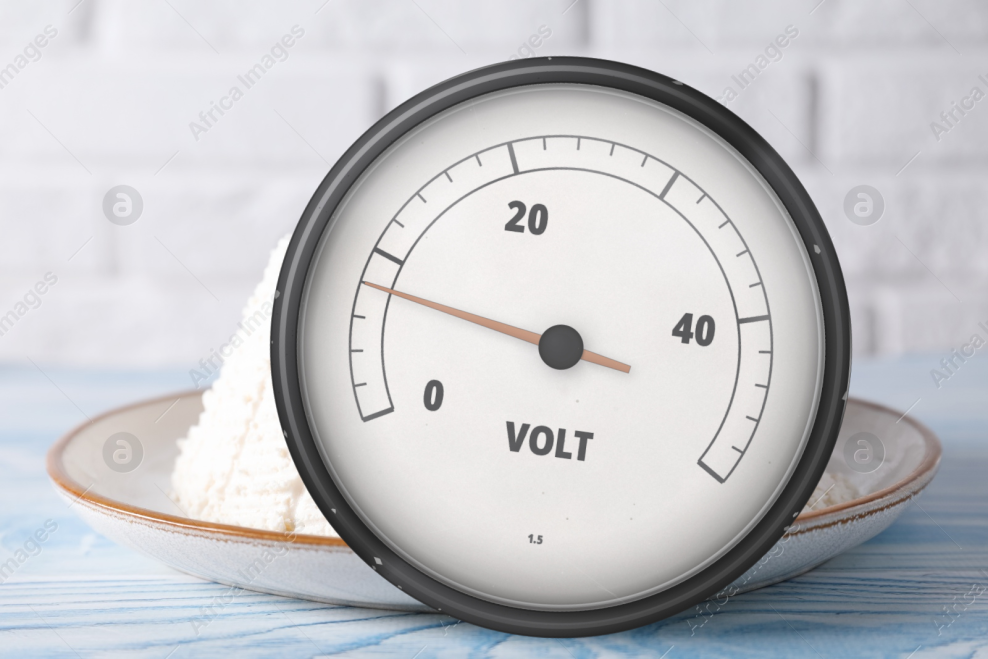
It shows 8; V
